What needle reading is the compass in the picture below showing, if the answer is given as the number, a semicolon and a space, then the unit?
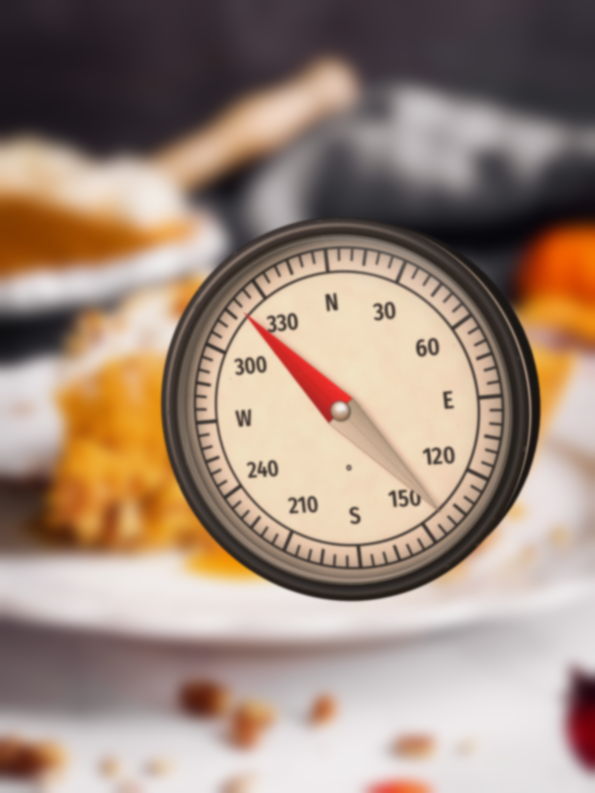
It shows 320; °
